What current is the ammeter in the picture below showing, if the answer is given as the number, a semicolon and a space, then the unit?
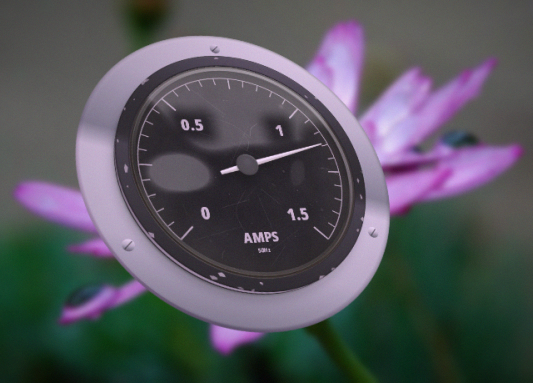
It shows 1.15; A
